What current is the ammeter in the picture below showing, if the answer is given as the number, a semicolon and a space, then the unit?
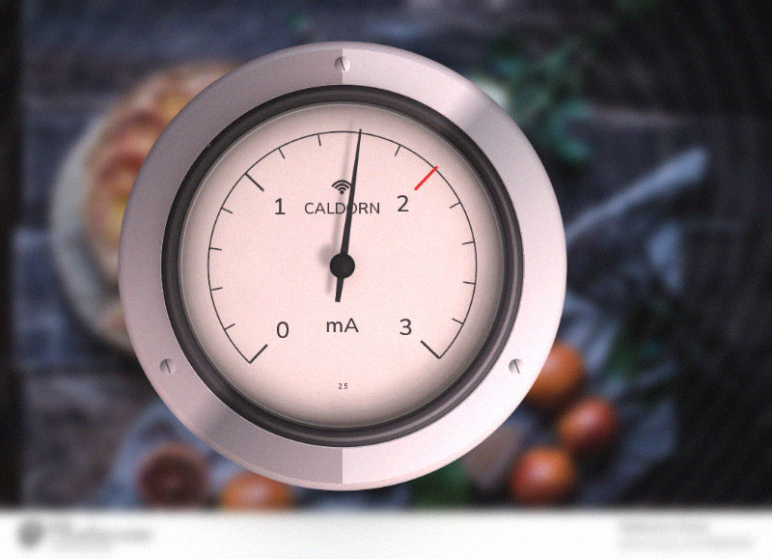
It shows 1.6; mA
